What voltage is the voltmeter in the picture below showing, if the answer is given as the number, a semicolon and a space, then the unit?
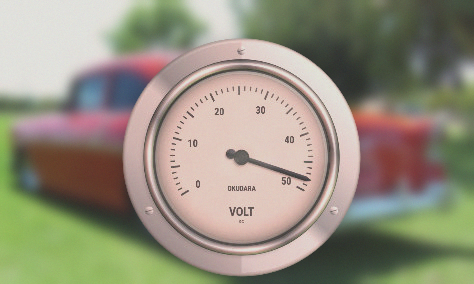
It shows 48; V
